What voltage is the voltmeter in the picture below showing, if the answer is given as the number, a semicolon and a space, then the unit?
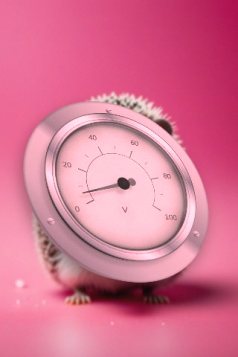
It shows 5; V
